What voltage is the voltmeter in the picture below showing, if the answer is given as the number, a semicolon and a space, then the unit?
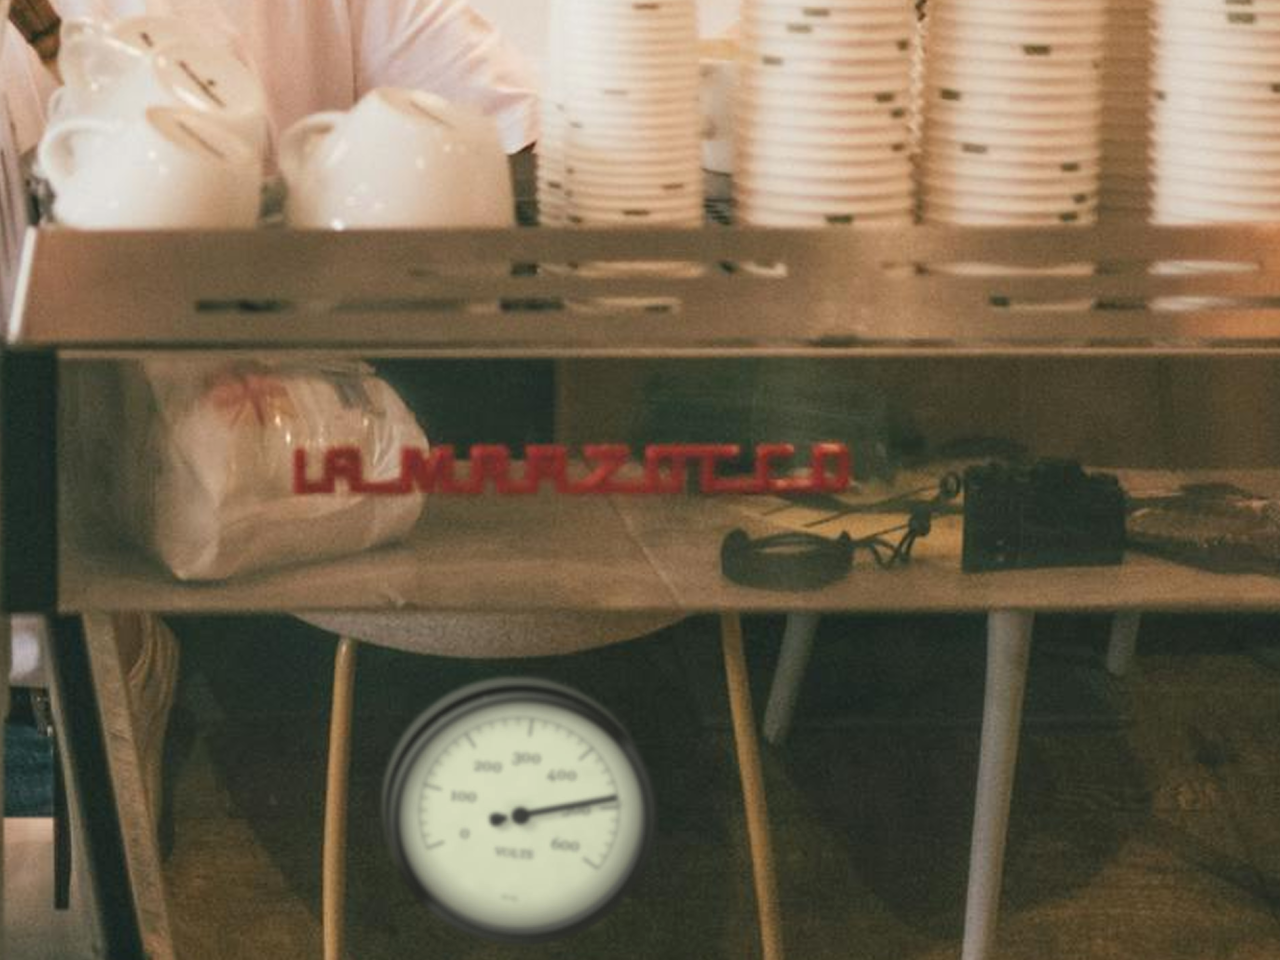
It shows 480; V
